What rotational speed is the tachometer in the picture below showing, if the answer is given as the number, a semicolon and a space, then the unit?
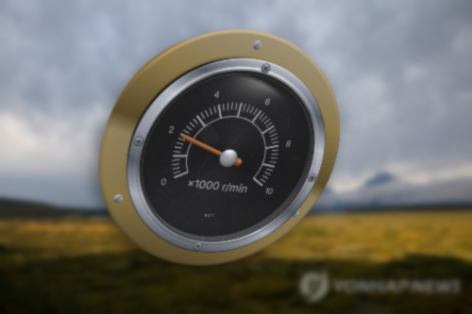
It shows 2000; rpm
